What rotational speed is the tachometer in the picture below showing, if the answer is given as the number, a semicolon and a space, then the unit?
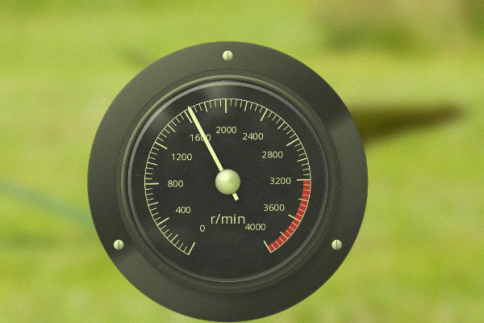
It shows 1650; rpm
